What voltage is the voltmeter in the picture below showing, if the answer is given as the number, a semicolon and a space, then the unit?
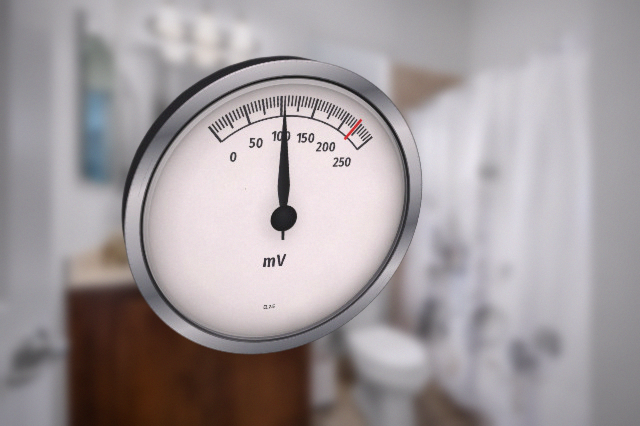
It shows 100; mV
